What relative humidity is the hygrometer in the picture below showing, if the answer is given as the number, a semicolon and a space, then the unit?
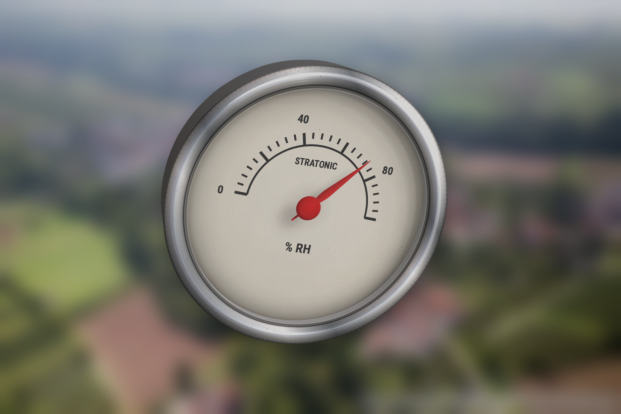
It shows 72; %
